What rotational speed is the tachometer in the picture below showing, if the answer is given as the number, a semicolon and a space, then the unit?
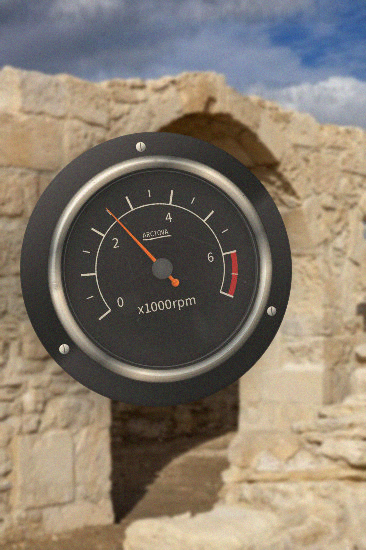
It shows 2500; rpm
